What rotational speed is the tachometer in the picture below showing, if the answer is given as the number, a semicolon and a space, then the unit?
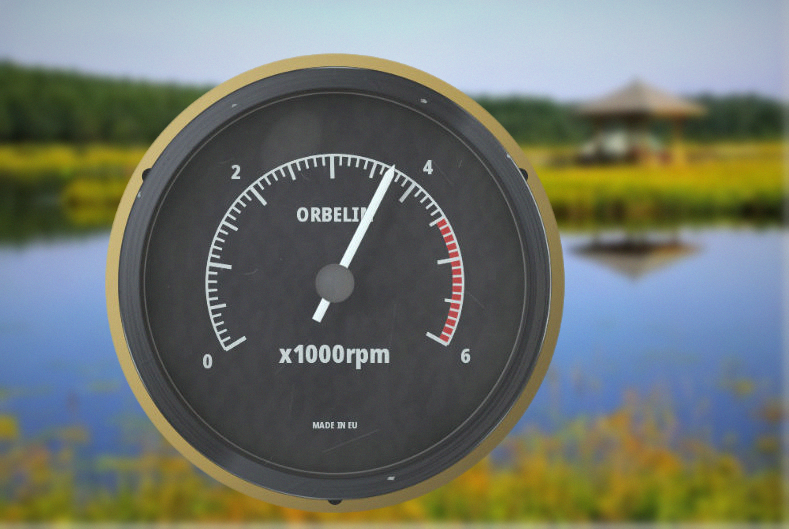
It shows 3700; rpm
